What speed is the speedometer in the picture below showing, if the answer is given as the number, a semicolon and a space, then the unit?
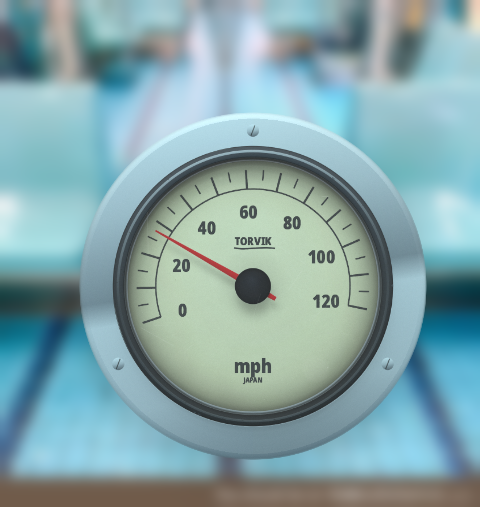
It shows 27.5; mph
